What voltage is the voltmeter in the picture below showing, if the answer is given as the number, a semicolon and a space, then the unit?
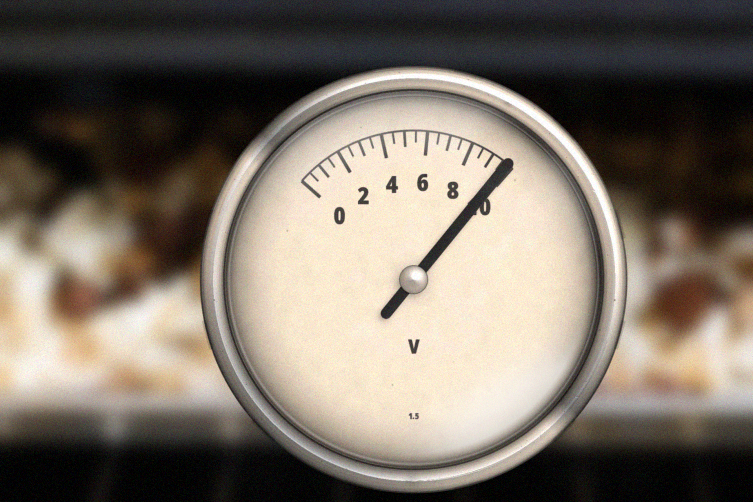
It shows 9.75; V
